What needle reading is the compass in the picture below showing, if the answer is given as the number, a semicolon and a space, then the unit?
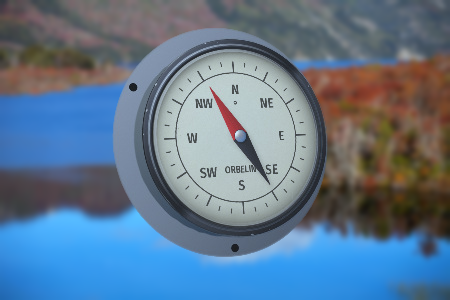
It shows 330; °
